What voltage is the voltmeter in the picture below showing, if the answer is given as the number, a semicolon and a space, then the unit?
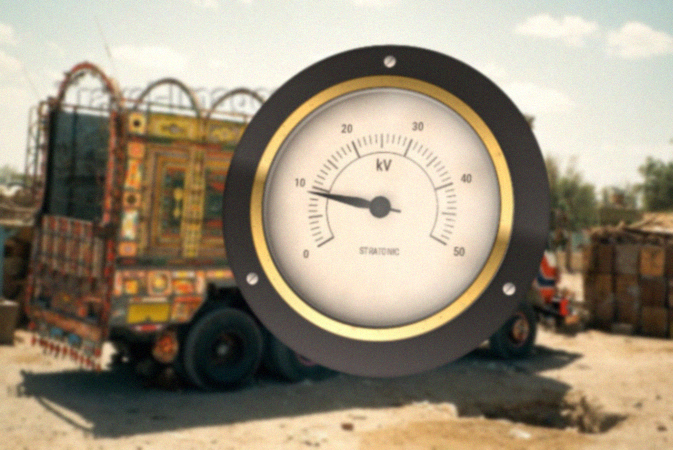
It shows 9; kV
